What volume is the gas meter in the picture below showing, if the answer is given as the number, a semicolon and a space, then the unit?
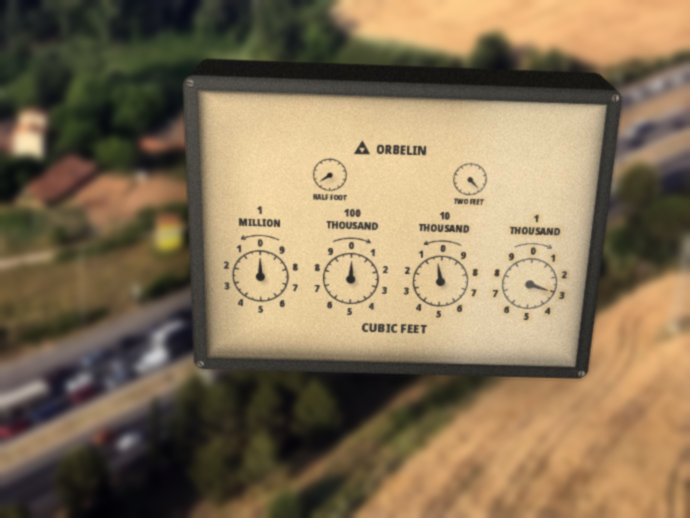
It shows 300; ft³
